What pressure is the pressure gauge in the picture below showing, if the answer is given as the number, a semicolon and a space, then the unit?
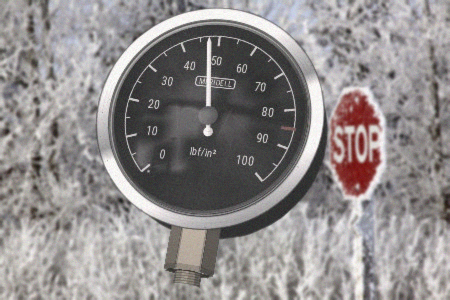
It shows 47.5; psi
